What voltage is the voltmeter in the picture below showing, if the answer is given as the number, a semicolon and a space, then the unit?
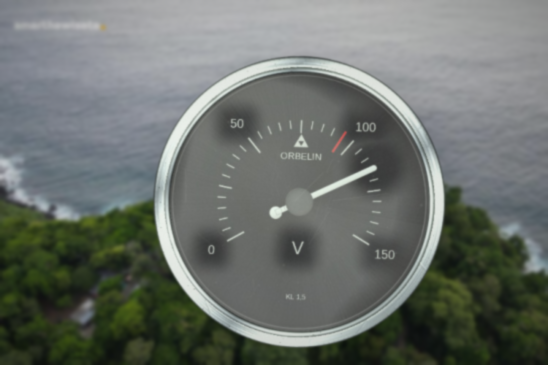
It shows 115; V
